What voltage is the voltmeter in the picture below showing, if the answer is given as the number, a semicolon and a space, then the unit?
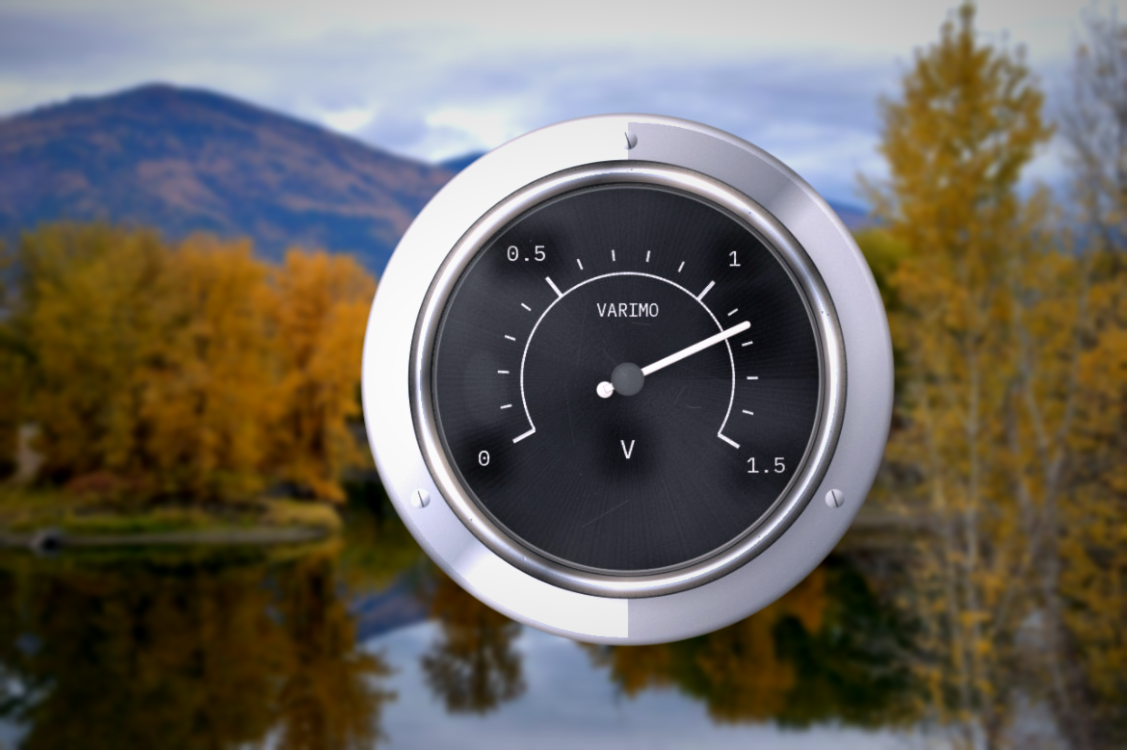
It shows 1.15; V
